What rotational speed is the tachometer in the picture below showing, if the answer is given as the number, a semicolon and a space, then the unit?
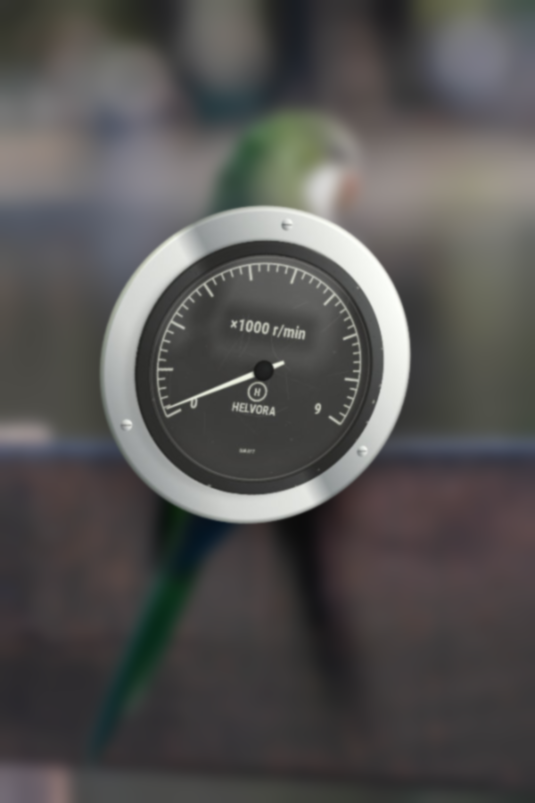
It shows 200; rpm
